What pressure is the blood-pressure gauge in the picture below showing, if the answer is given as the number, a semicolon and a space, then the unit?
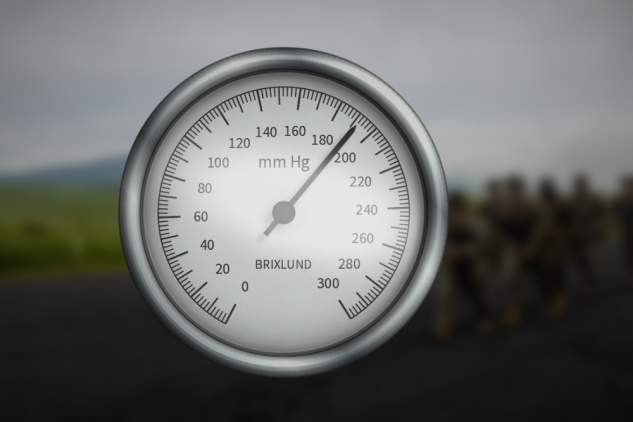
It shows 192; mmHg
